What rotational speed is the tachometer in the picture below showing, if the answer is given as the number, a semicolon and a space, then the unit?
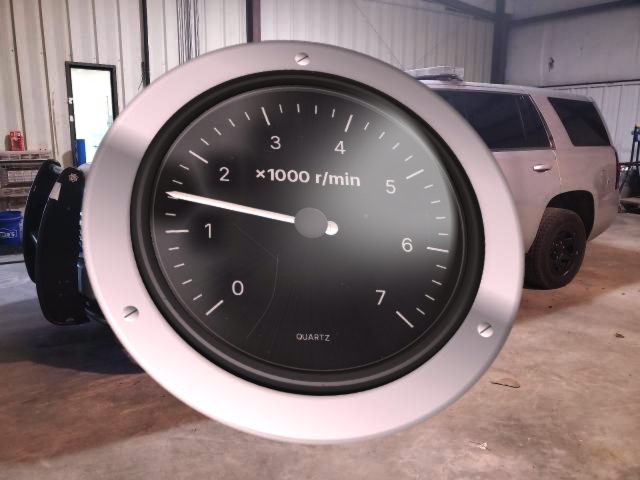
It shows 1400; rpm
